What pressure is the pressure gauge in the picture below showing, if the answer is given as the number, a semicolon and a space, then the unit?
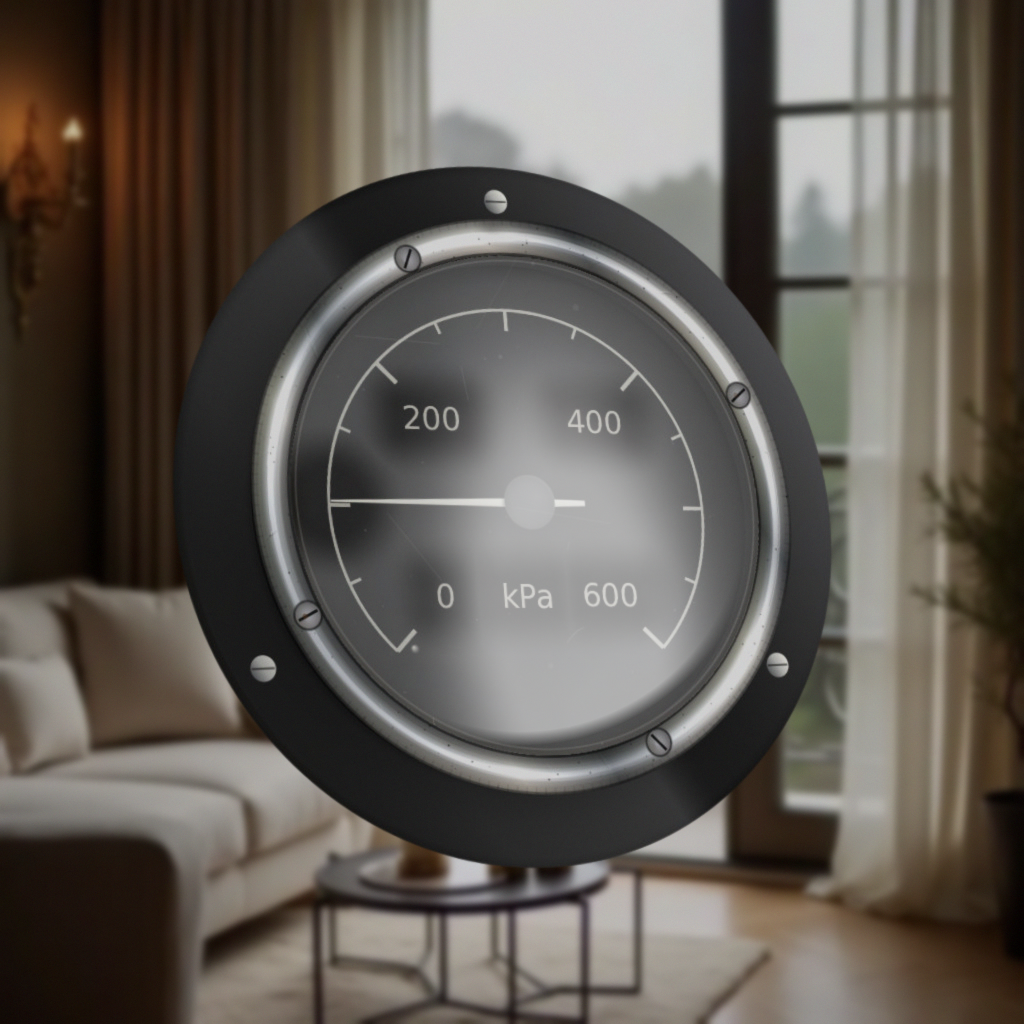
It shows 100; kPa
